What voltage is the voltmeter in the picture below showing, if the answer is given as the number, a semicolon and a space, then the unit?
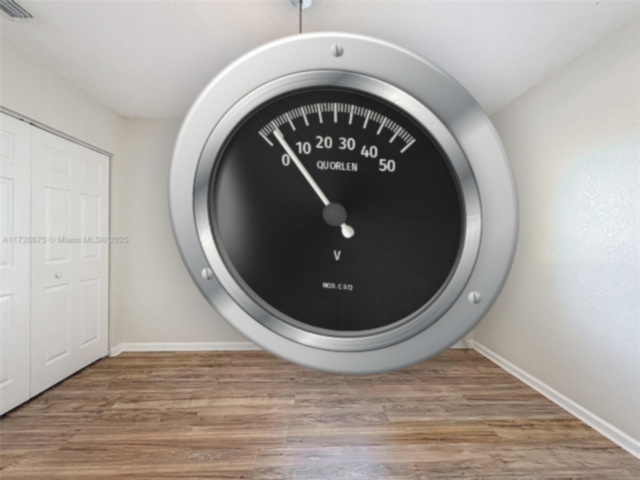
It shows 5; V
